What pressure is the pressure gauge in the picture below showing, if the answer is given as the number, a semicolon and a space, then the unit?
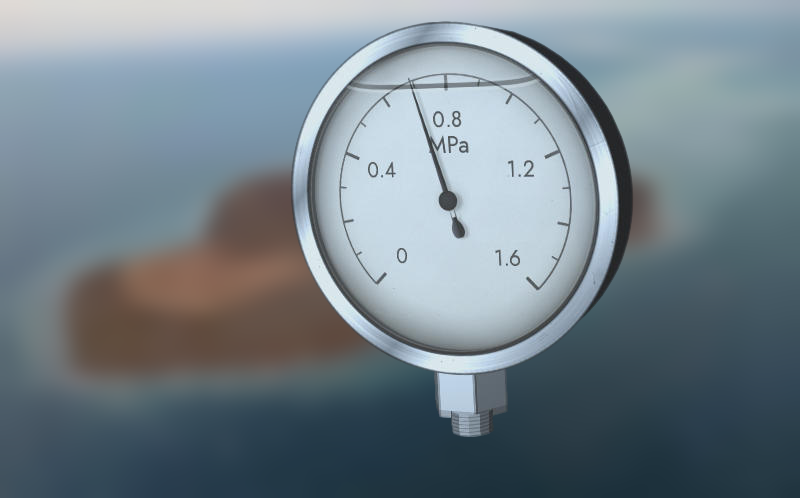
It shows 0.7; MPa
